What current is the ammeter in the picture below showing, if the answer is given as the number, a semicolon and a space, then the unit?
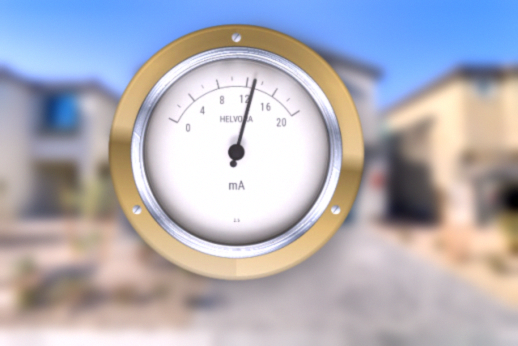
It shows 13; mA
